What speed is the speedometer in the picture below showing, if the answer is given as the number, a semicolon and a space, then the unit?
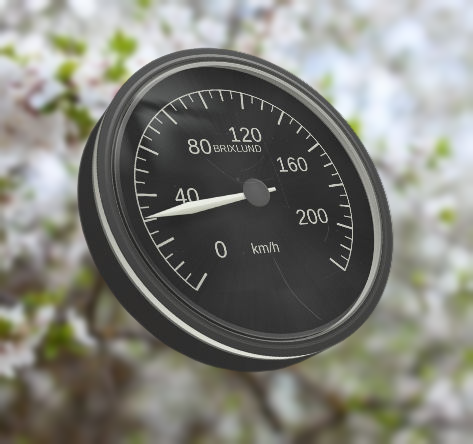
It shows 30; km/h
